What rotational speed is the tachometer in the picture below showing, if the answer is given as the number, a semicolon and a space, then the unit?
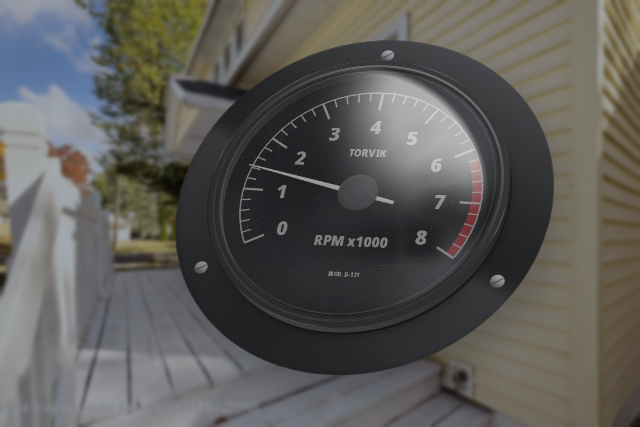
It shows 1400; rpm
